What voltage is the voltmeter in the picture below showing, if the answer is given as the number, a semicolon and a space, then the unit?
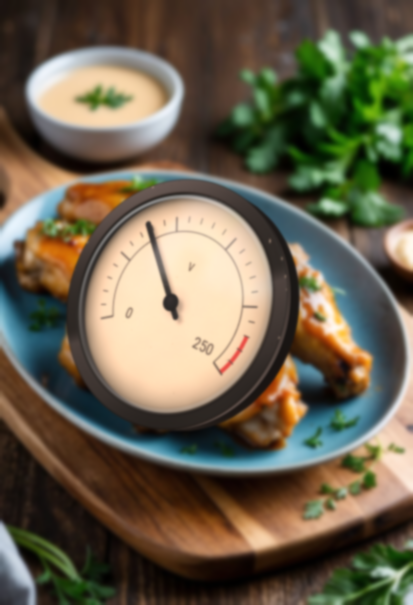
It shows 80; V
